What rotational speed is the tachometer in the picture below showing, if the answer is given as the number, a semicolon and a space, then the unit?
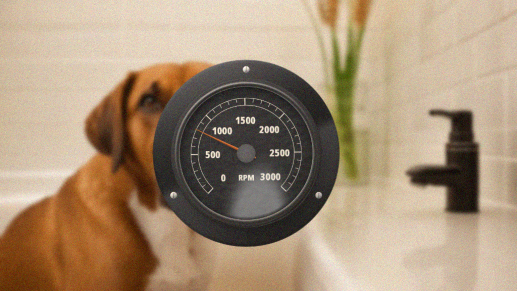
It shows 800; rpm
